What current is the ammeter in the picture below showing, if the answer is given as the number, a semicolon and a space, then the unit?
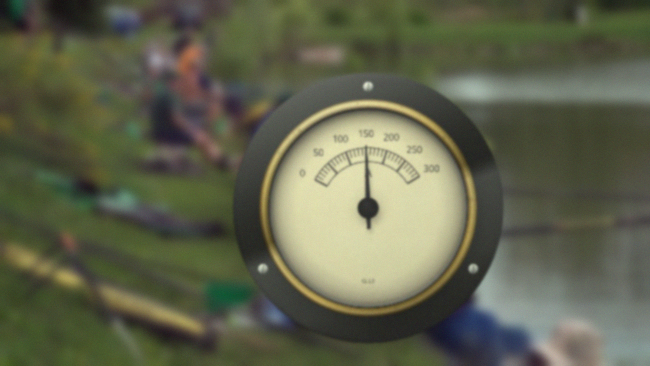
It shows 150; A
